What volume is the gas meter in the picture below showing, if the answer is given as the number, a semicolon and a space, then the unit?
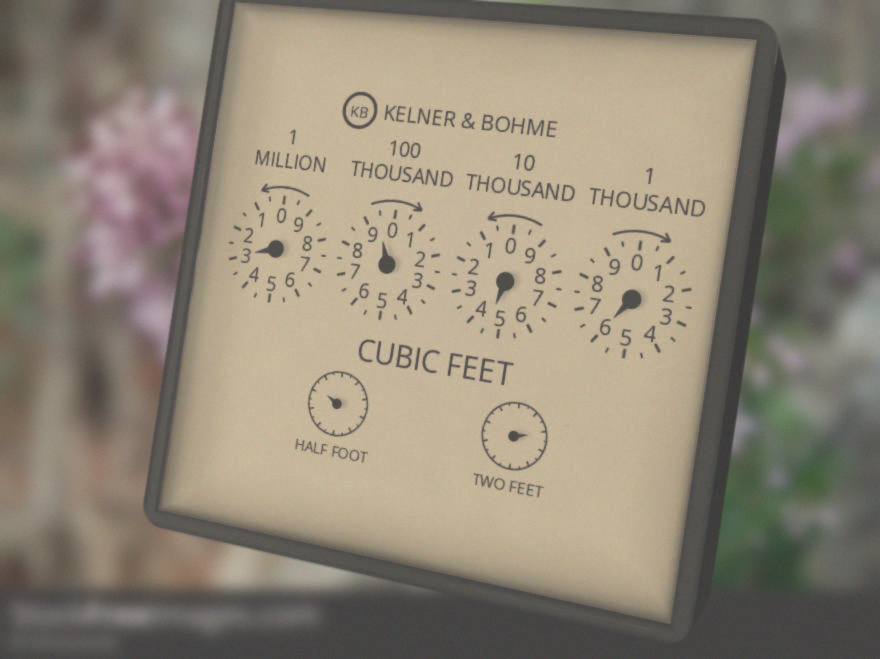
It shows 294600; ft³
